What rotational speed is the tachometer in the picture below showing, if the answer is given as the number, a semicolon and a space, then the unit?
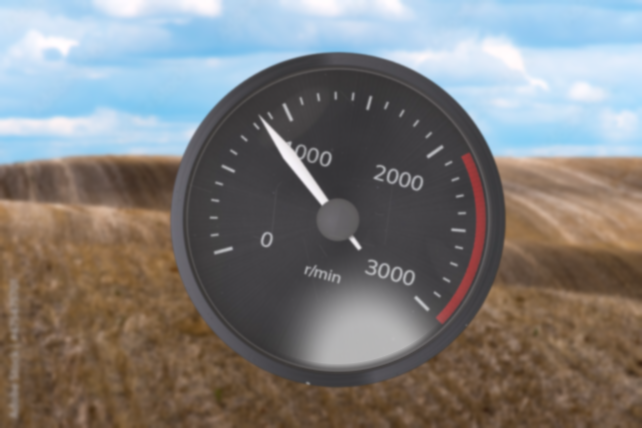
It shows 850; rpm
